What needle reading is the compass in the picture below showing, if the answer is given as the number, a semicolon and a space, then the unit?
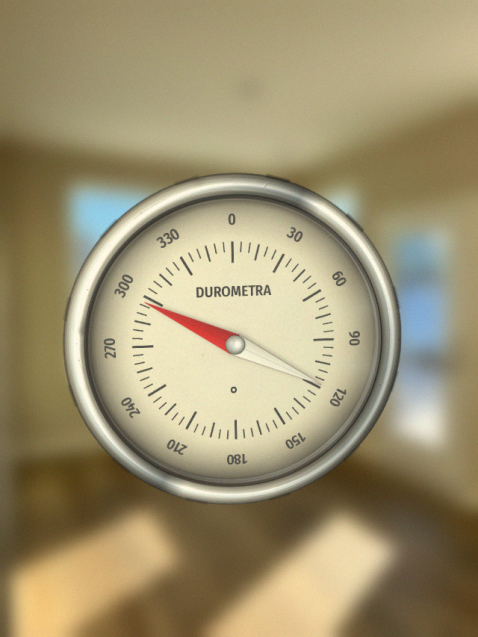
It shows 297.5; °
